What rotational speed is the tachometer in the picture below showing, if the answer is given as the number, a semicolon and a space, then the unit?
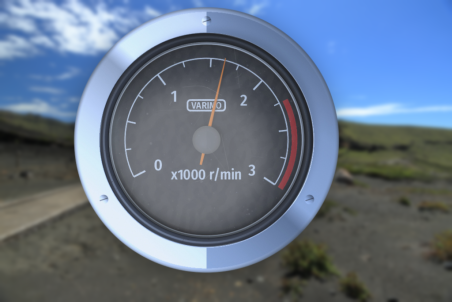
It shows 1625; rpm
